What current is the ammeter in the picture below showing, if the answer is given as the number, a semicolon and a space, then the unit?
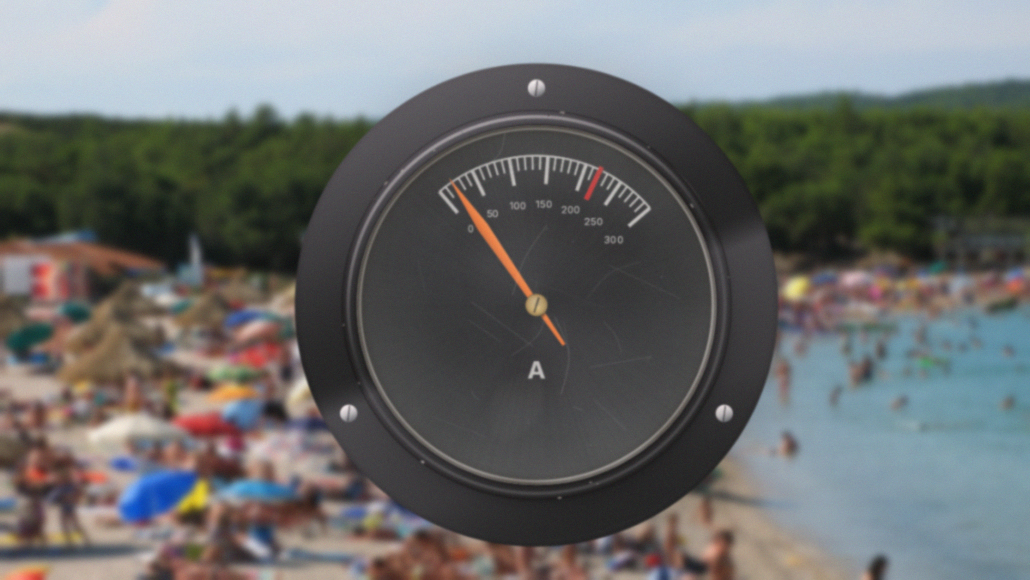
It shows 20; A
